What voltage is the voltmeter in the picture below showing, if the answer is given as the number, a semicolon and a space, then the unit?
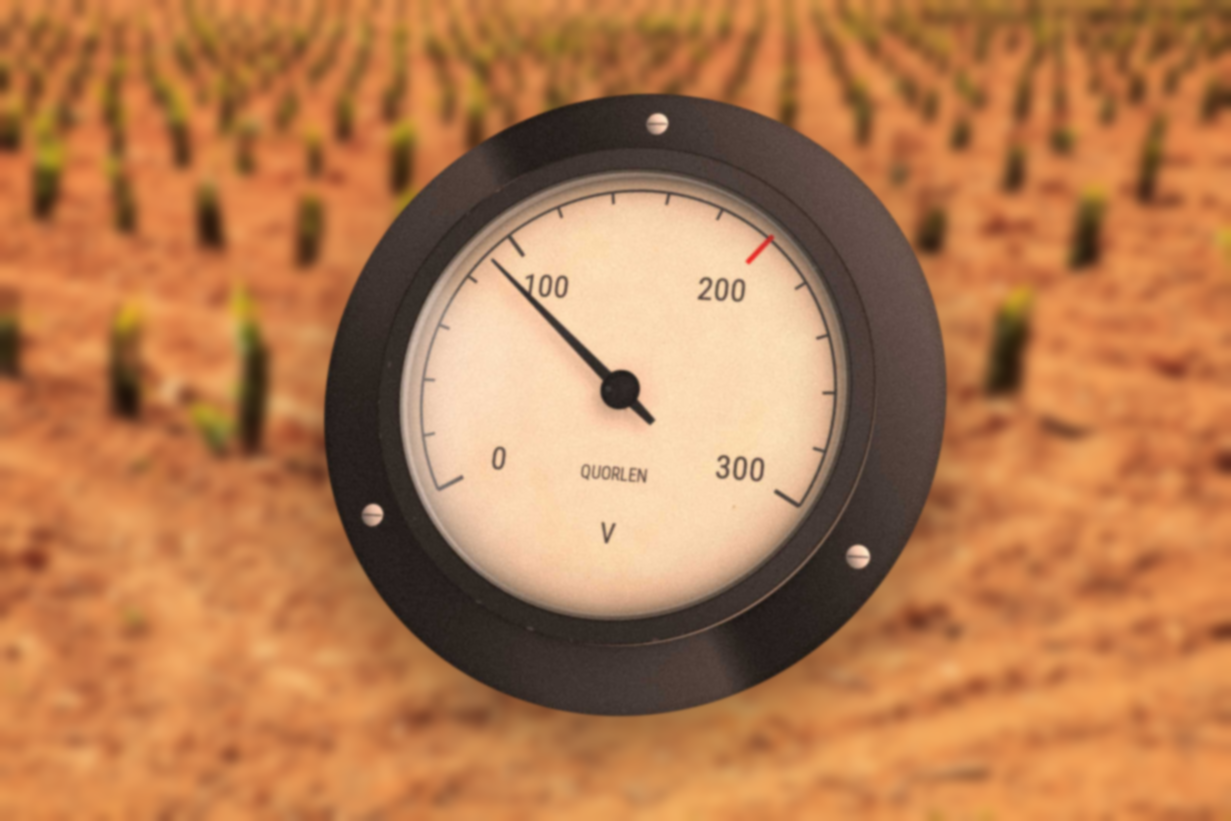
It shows 90; V
